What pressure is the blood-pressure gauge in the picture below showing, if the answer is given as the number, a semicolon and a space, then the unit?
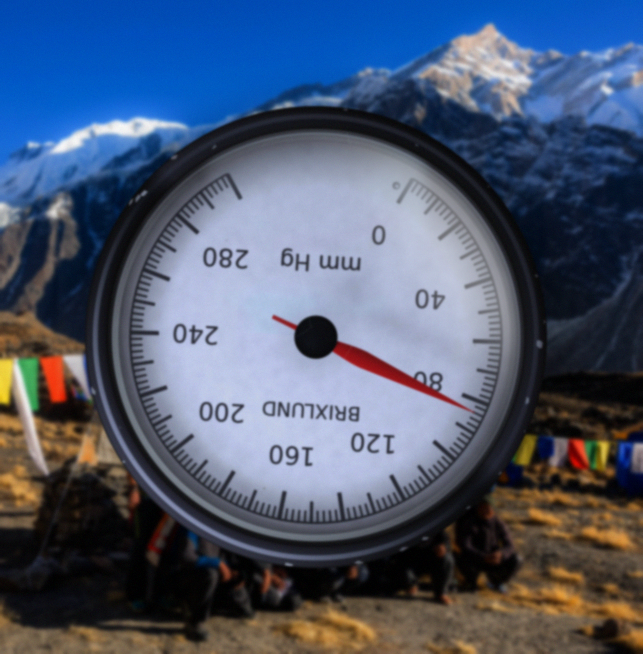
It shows 84; mmHg
